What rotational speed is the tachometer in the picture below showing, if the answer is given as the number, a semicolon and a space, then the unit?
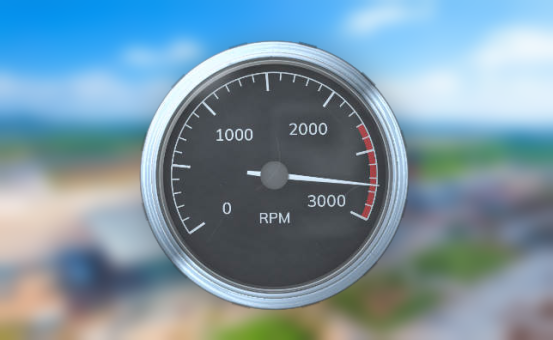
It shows 2750; rpm
